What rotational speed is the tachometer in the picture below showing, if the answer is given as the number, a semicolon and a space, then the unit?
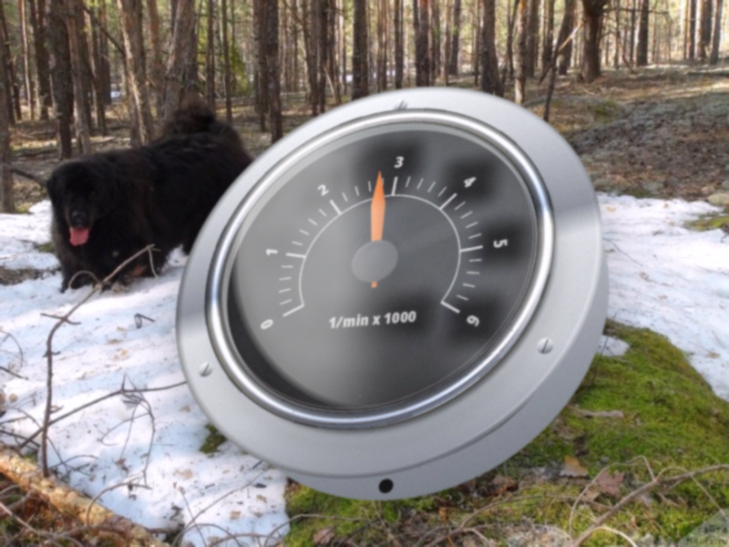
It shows 2800; rpm
